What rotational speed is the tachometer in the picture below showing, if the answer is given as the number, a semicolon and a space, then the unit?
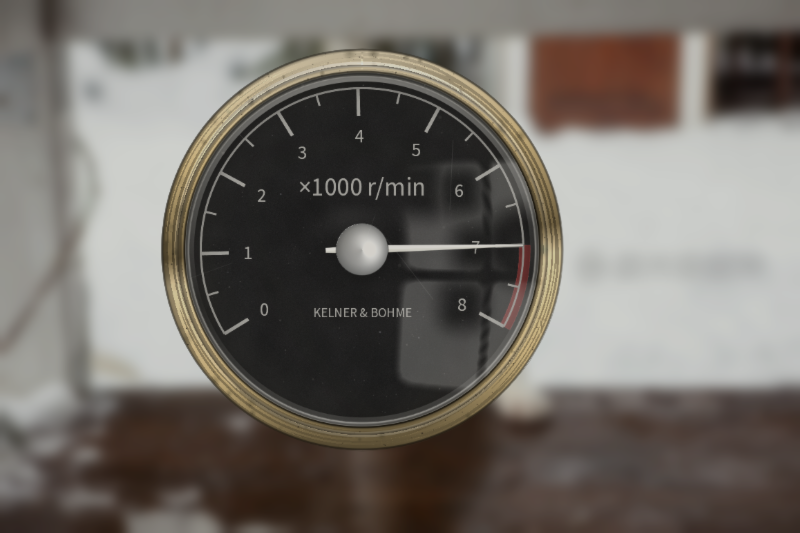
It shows 7000; rpm
